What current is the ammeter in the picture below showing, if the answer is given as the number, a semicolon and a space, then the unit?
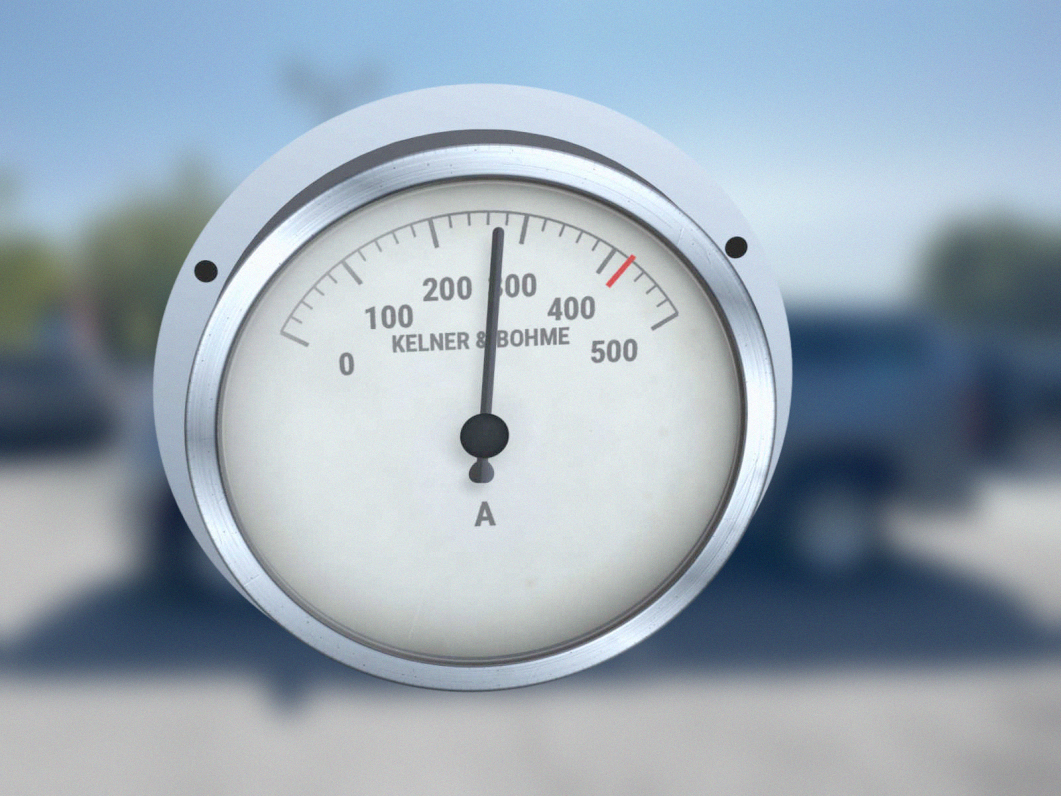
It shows 270; A
